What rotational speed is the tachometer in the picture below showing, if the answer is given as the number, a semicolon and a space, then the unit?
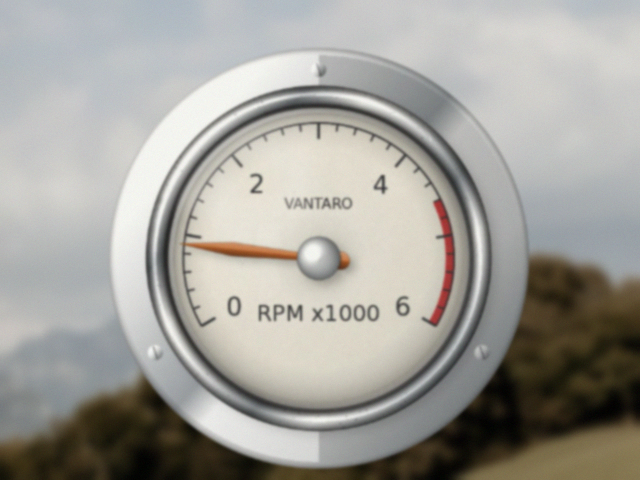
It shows 900; rpm
